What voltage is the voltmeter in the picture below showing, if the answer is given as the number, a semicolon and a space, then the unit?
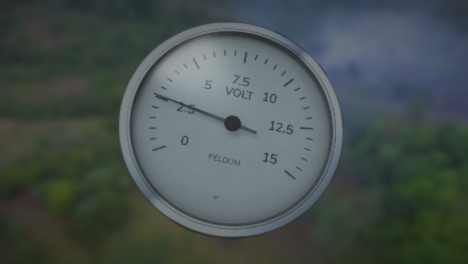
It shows 2.5; V
